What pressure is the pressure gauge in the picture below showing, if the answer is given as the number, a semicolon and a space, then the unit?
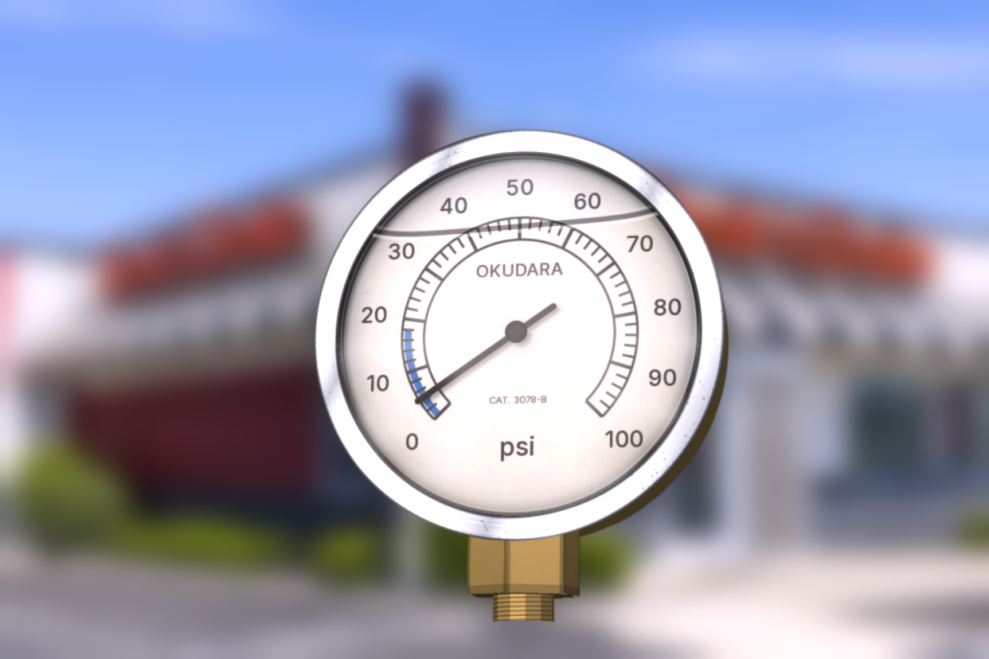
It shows 4; psi
